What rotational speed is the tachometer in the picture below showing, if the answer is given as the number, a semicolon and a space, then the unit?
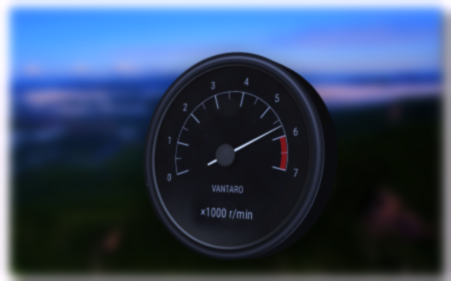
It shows 5750; rpm
